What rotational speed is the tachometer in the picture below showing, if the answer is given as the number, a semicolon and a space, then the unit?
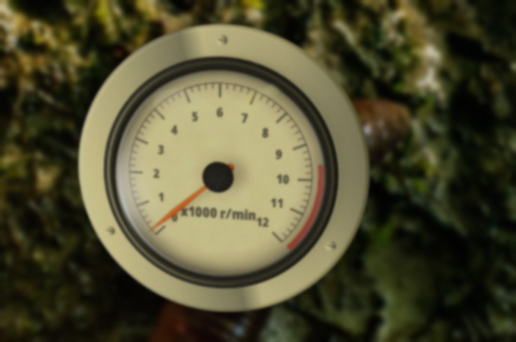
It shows 200; rpm
